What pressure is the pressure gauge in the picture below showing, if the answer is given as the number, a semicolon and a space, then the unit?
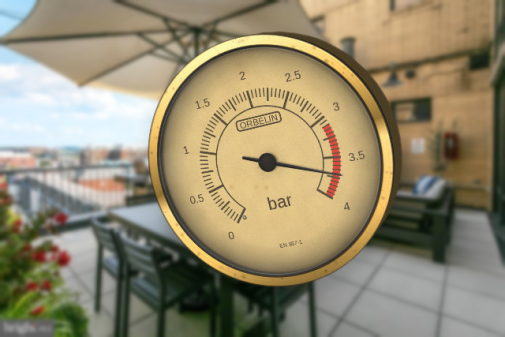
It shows 3.7; bar
